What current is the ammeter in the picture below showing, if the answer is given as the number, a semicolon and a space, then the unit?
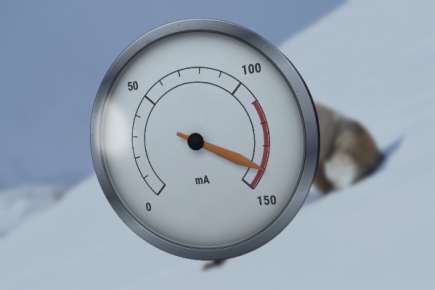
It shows 140; mA
